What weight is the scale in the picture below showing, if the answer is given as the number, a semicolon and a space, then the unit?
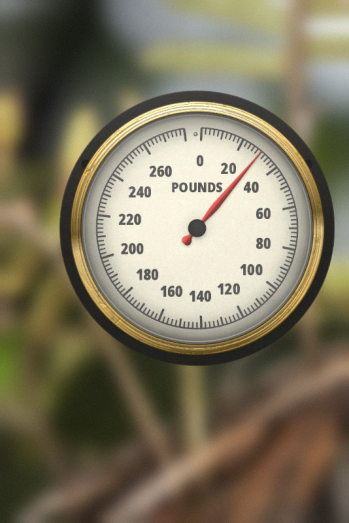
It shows 30; lb
